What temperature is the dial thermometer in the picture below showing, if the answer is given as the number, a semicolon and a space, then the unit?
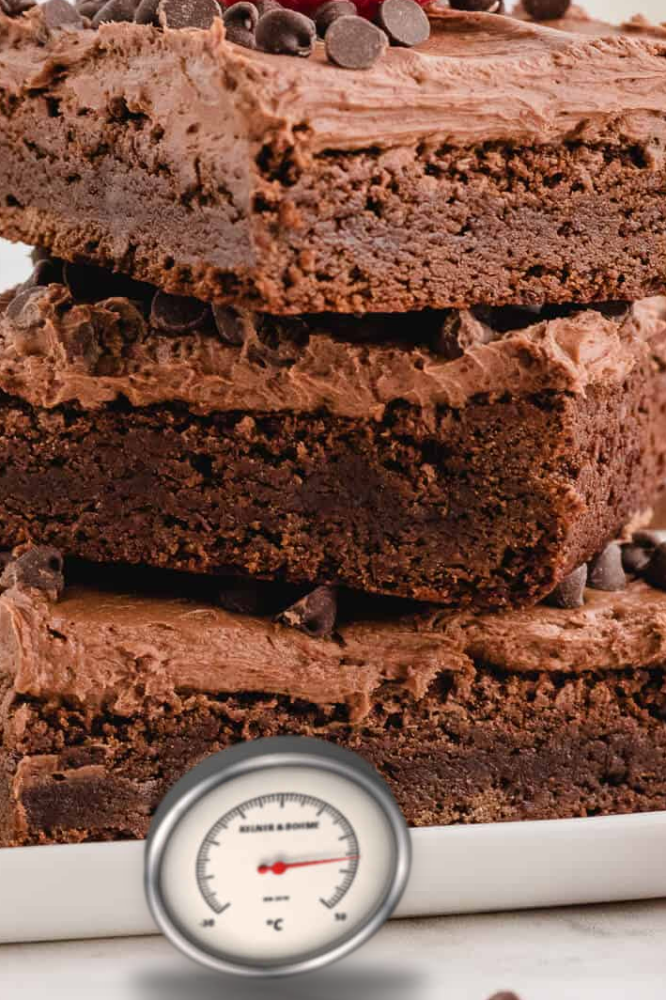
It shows 35; °C
